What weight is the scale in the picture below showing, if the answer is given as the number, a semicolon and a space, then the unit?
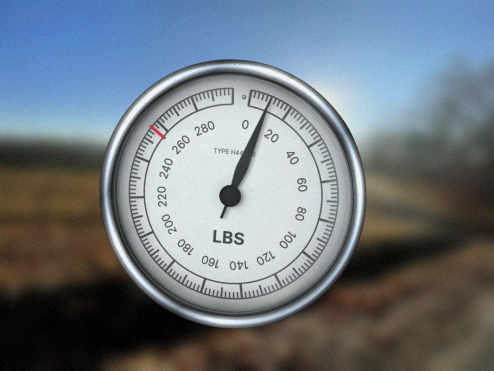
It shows 10; lb
